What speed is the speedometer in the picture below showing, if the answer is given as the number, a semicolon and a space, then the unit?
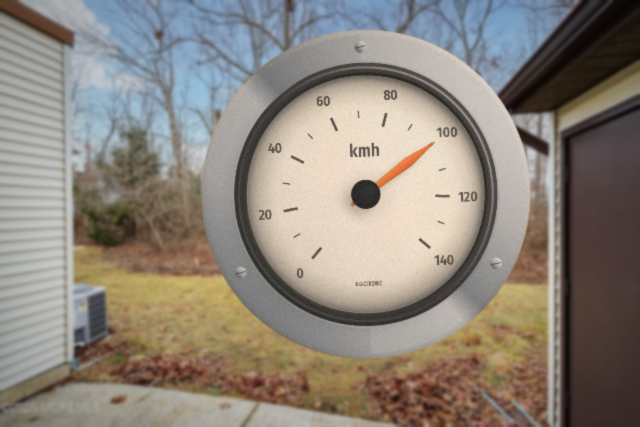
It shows 100; km/h
